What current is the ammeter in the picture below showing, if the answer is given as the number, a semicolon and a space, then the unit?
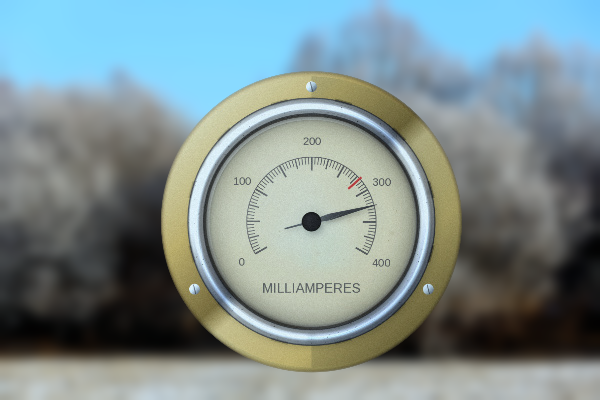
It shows 325; mA
